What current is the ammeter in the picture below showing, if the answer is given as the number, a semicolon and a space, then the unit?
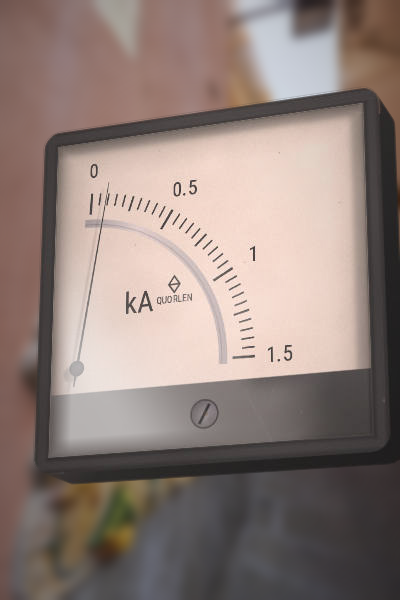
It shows 0.1; kA
